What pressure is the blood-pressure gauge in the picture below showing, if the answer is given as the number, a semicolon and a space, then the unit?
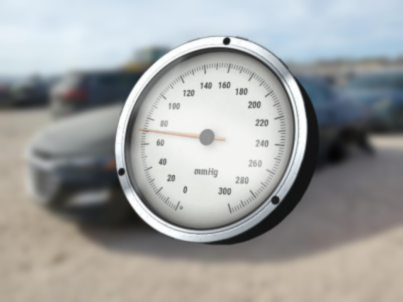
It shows 70; mmHg
